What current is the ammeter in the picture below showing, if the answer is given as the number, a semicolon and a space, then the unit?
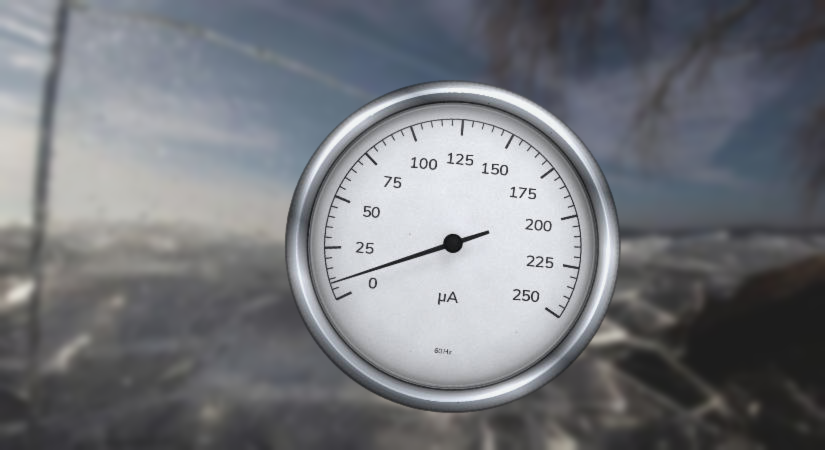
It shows 7.5; µA
